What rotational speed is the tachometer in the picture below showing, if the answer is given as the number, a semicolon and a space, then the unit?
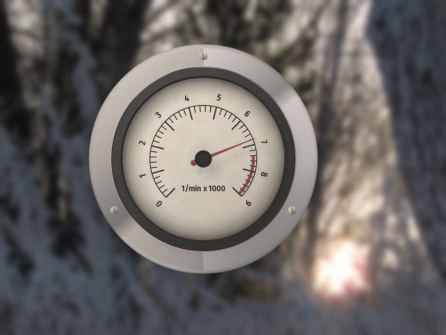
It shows 6800; rpm
